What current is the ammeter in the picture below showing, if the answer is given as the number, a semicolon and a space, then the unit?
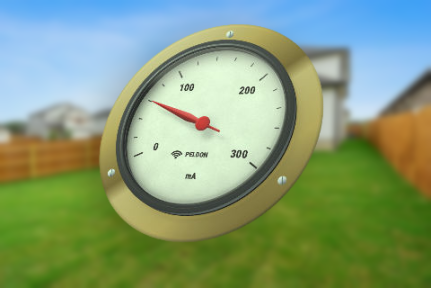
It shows 60; mA
